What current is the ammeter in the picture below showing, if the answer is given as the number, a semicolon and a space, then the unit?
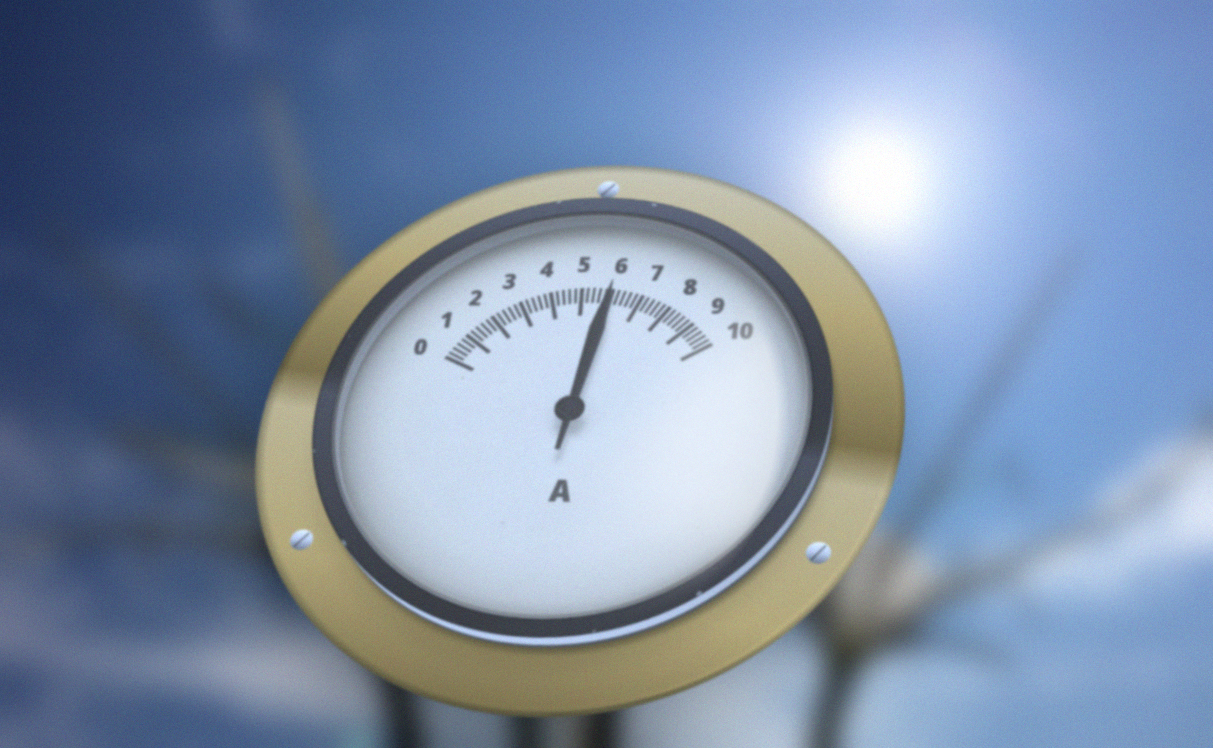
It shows 6; A
